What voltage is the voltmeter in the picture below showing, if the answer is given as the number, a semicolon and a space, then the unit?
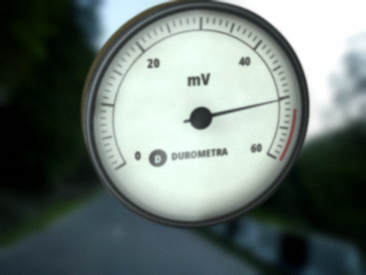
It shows 50; mV
